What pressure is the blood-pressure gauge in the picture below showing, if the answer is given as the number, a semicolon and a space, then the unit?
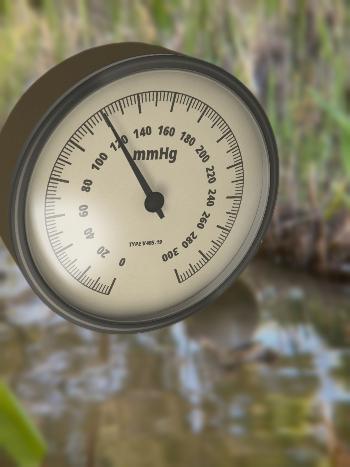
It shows 120; mmHg
